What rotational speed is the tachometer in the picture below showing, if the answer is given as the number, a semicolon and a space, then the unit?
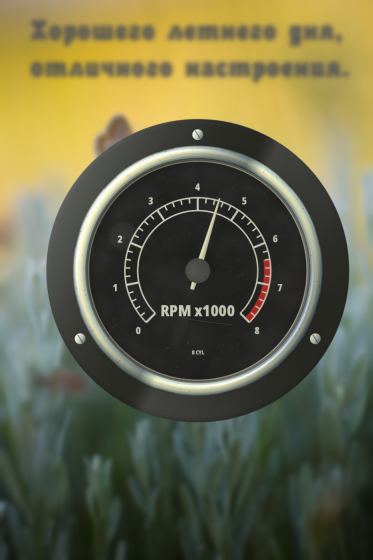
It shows 4500; rpm
